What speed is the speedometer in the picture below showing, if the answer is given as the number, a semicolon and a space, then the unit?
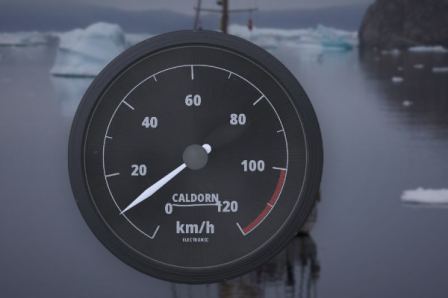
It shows 10; km/h
